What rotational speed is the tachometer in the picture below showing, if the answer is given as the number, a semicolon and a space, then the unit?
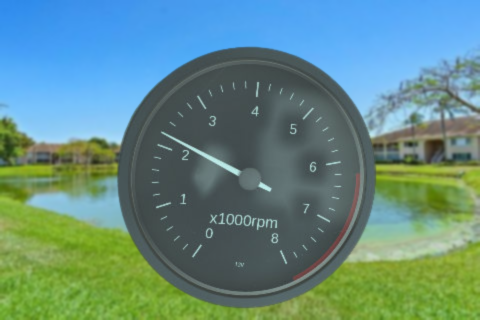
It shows 2200; rpm
